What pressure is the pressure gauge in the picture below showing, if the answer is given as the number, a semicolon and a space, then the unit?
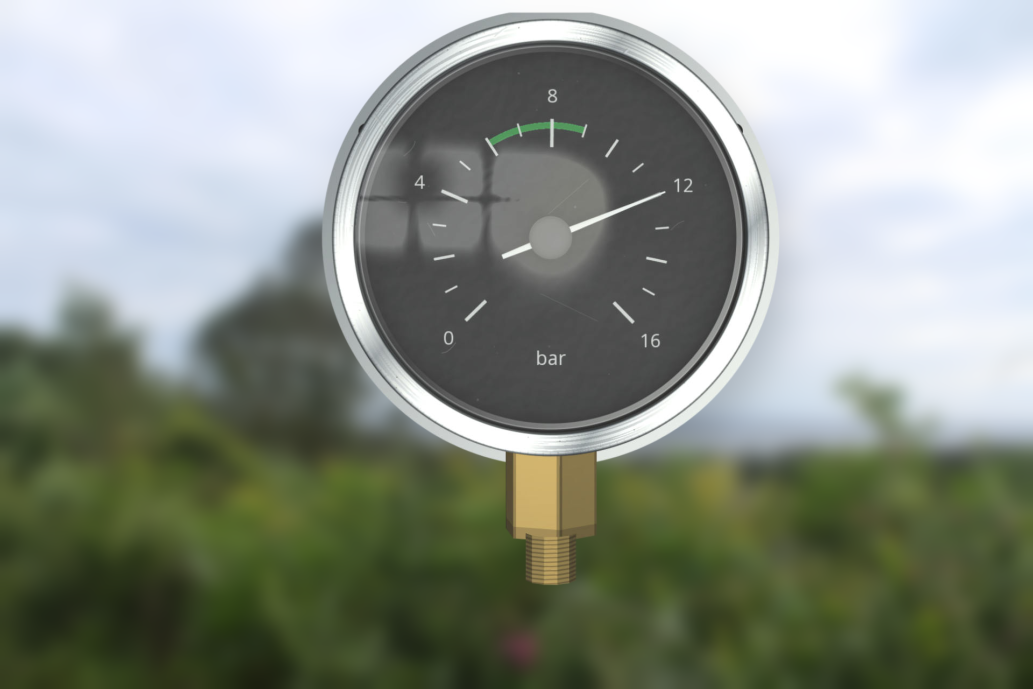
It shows 12; bar
